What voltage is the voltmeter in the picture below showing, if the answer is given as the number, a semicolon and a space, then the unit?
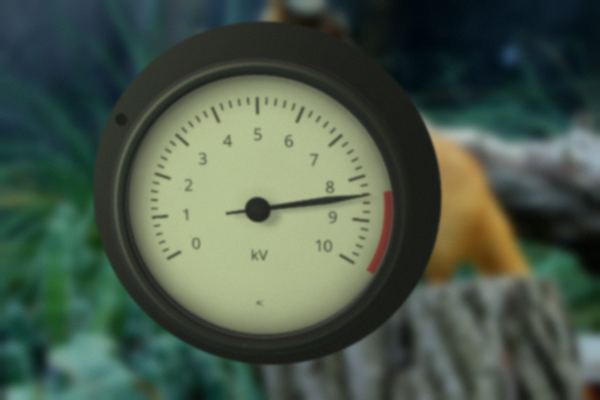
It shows 8.4; kV
